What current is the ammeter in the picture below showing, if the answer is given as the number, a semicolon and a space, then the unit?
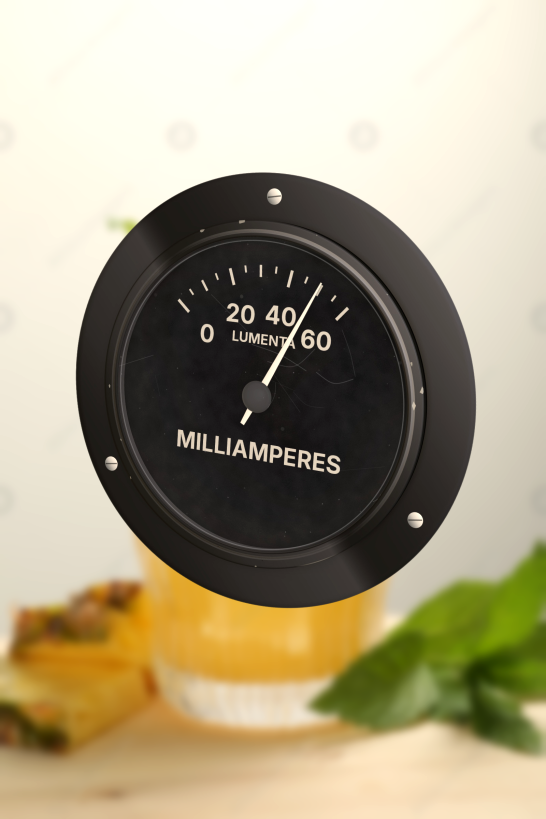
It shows 50; mA
